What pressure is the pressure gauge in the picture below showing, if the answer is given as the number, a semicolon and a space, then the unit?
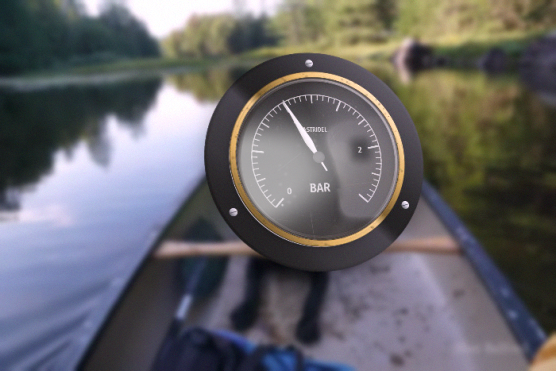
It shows 1; bar
